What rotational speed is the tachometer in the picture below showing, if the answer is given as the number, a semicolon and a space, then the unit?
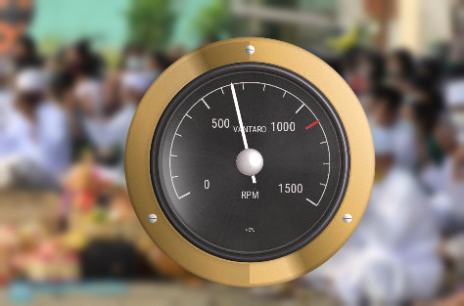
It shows 650; rpm
